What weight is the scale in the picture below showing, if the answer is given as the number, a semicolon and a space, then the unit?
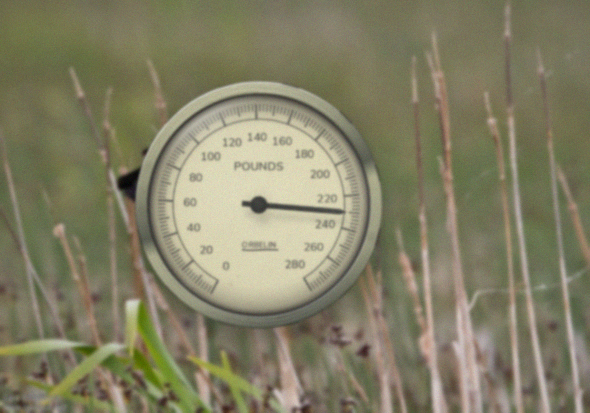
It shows 230; lb
